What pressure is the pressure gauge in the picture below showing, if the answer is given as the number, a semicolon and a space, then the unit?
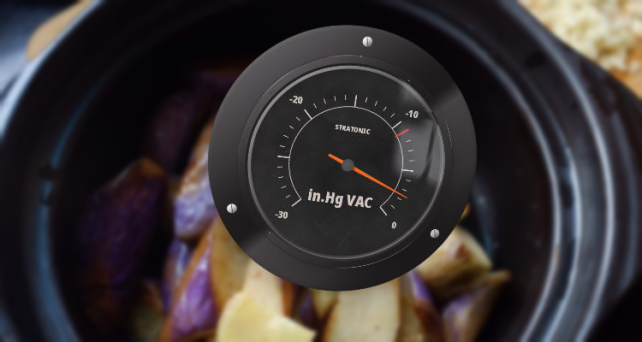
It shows -2.5; inHg
